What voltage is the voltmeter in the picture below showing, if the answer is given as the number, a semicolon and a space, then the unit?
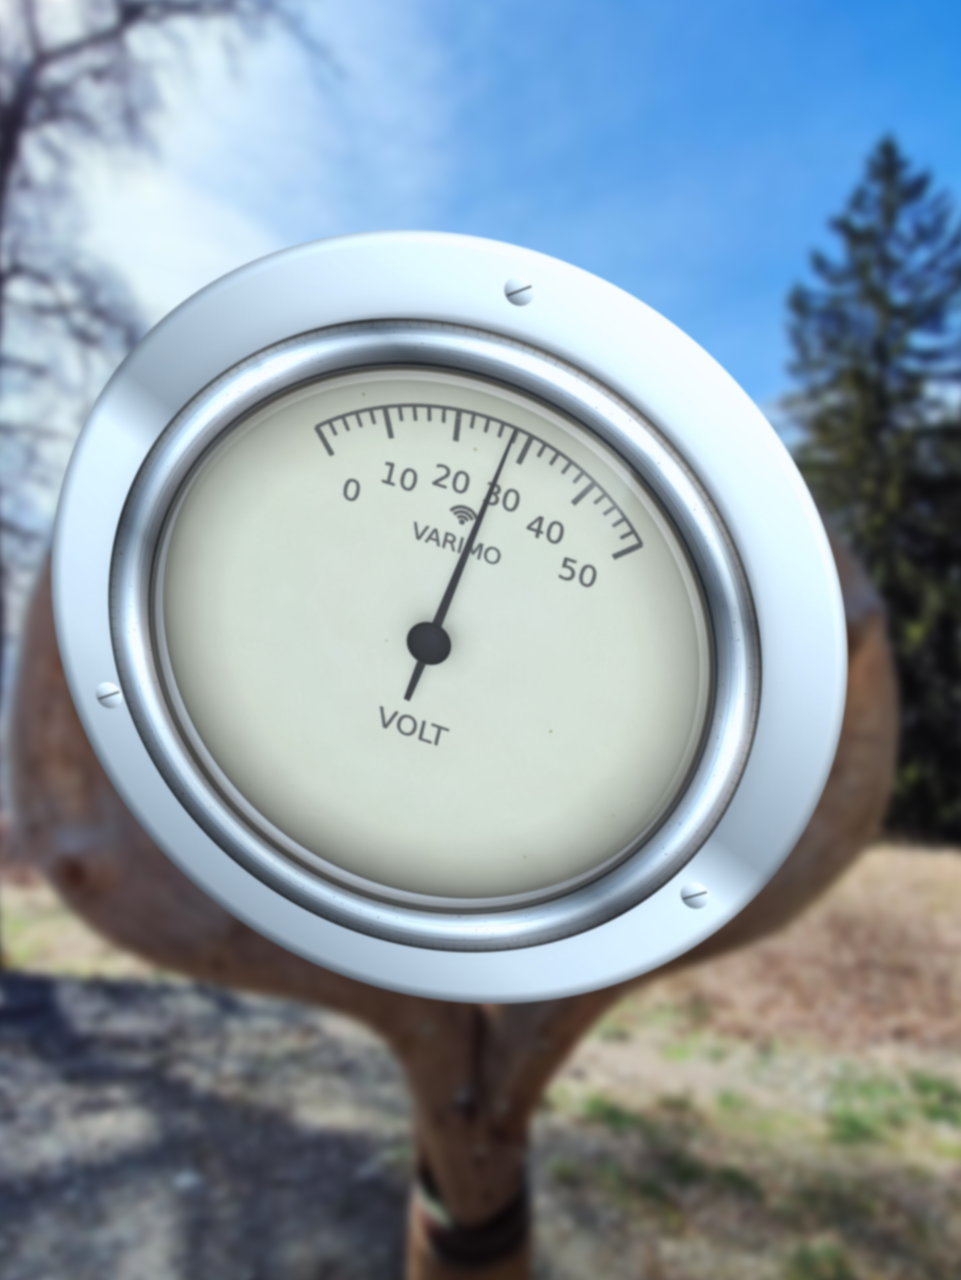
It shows 28; V
